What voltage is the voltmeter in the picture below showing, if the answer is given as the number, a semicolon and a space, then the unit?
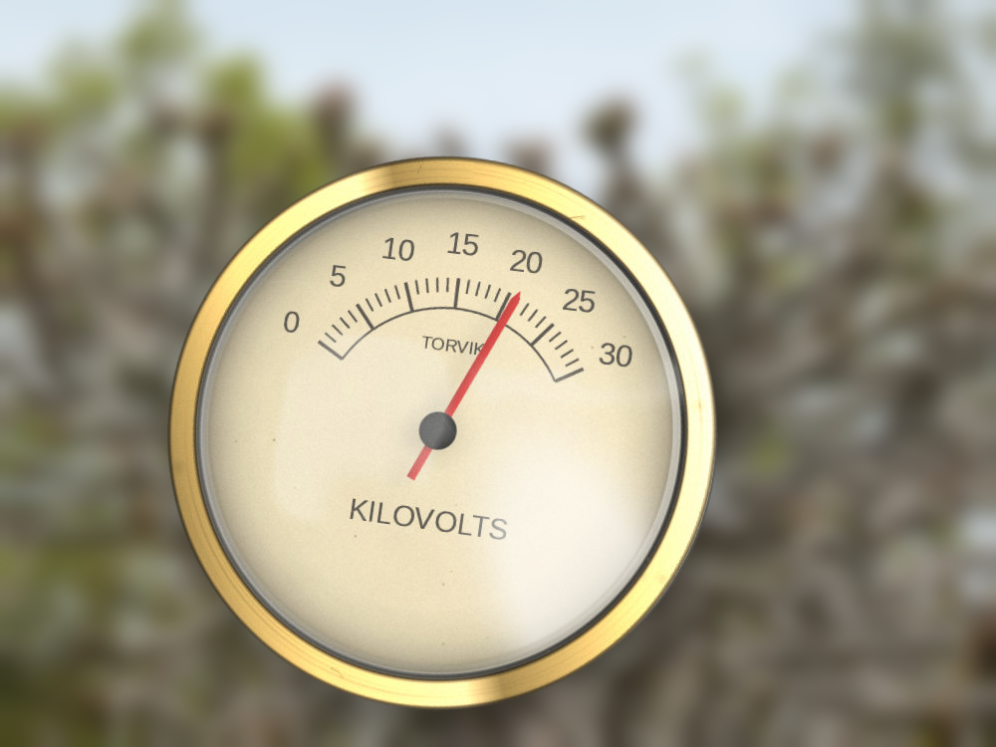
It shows 21; kV
